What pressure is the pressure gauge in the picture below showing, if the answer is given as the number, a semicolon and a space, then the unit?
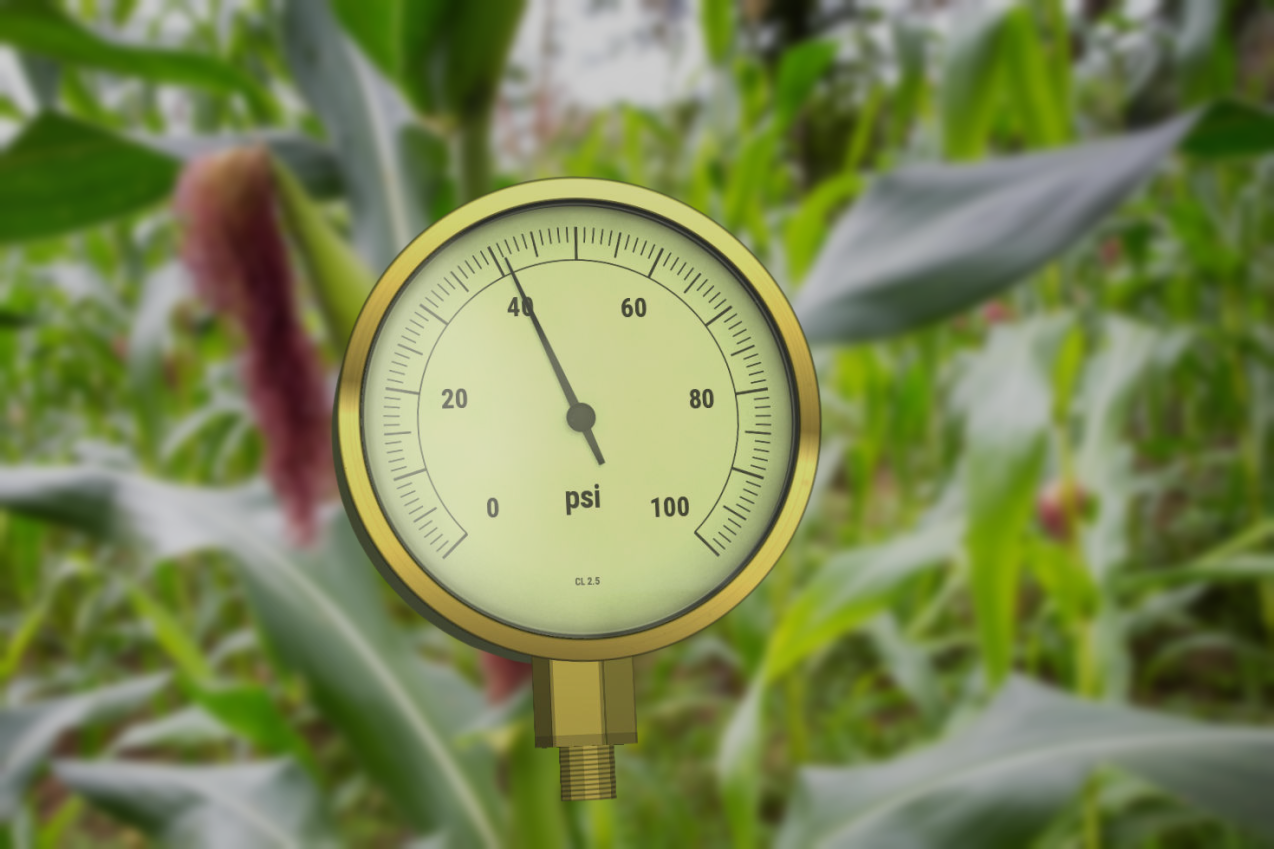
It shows 41; psi
